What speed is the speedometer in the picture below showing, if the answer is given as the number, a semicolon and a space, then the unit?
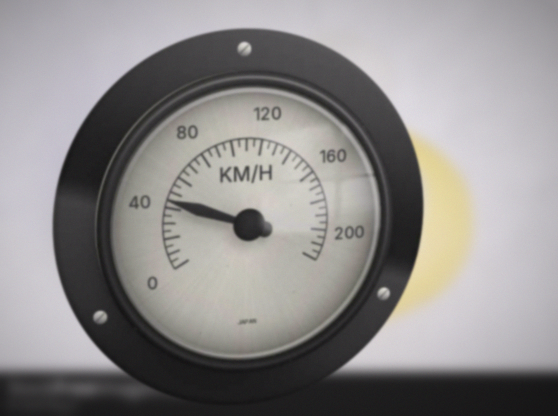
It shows 45; km/h
